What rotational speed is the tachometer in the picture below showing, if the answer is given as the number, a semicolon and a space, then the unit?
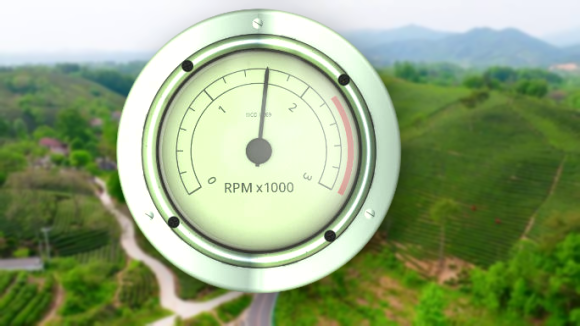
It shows 1600; rpm
